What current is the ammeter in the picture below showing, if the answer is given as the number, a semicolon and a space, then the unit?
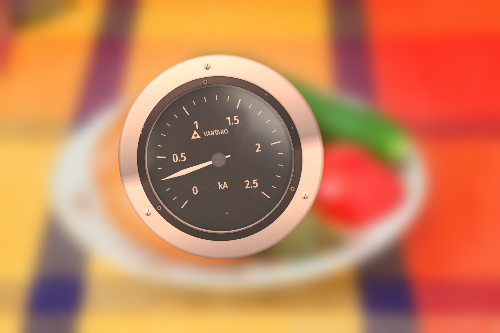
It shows 0.3; kA
